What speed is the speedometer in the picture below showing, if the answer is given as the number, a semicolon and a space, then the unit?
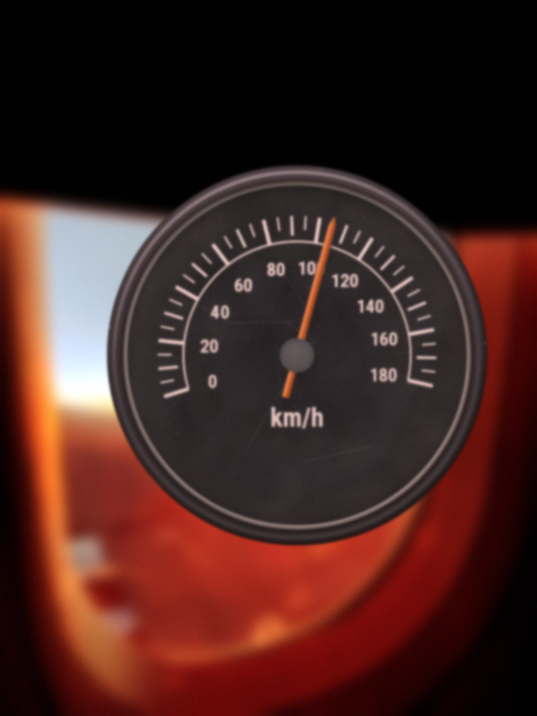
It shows 105; km/h
